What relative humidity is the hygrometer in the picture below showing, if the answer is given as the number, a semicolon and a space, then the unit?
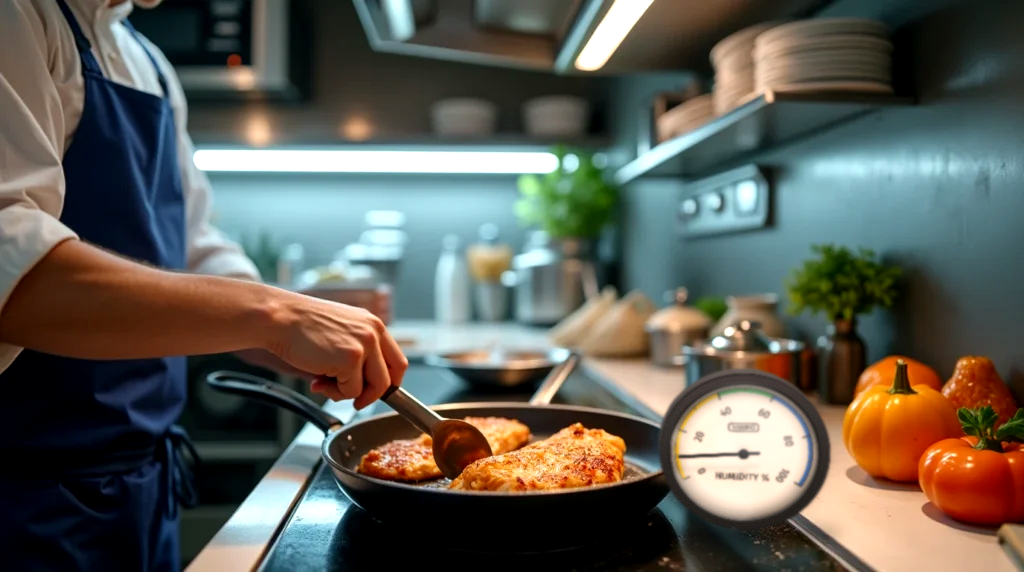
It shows 10; %
